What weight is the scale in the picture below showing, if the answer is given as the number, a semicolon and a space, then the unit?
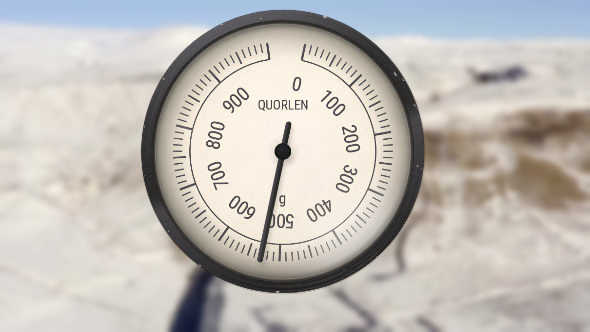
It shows 530; g
